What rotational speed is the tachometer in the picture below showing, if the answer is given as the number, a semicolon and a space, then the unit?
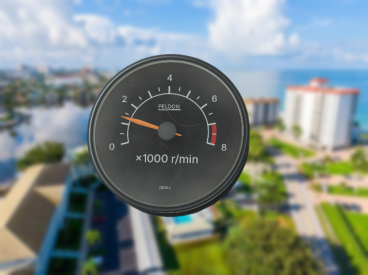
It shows 1250; rpm
